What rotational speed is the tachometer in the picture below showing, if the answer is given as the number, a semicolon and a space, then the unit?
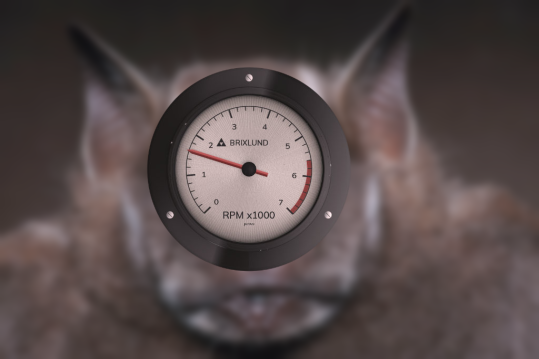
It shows 1600; rpm
